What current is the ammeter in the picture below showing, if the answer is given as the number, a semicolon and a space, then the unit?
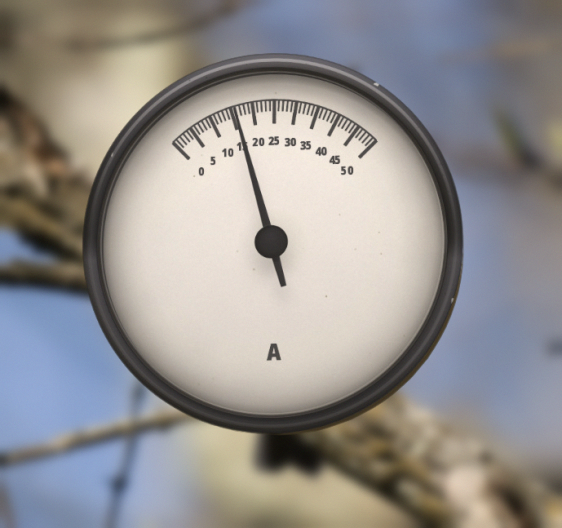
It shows 16; A
